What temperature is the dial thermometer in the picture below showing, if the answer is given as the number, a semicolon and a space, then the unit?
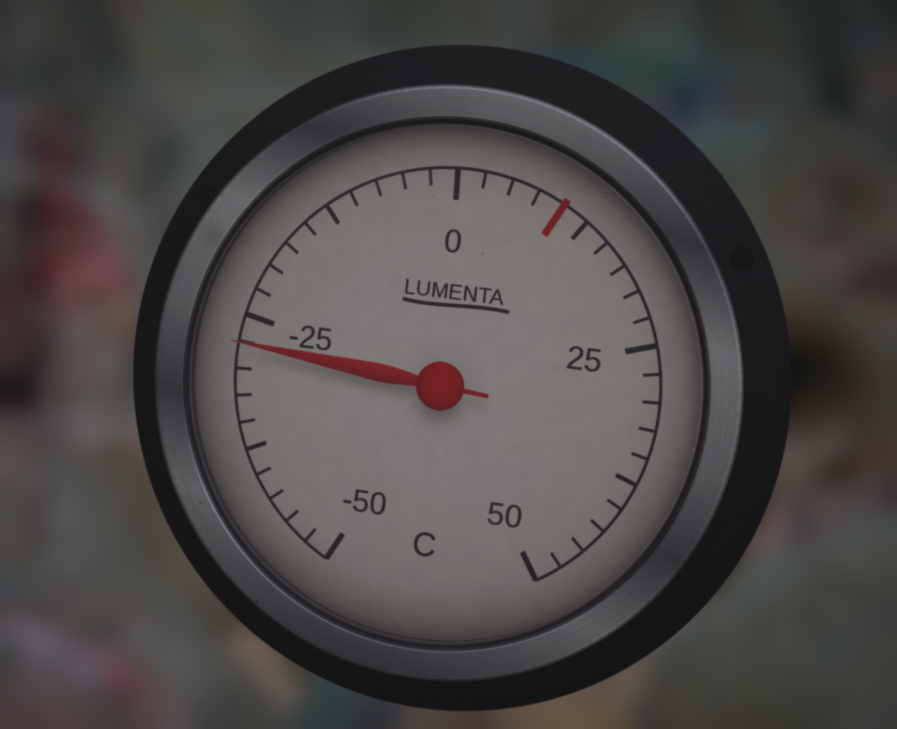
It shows -27.5; °C
